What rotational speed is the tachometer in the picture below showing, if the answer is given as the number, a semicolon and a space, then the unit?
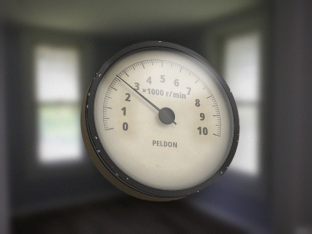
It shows 2500; rpm
